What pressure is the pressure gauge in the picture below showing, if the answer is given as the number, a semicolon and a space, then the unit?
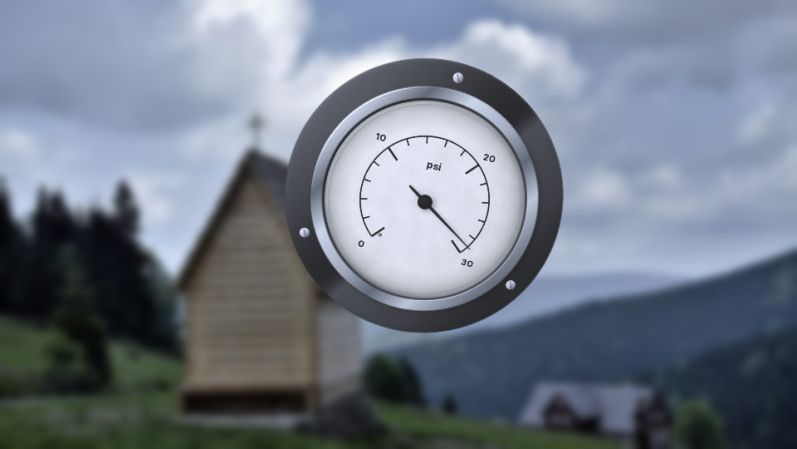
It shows 29; psi
